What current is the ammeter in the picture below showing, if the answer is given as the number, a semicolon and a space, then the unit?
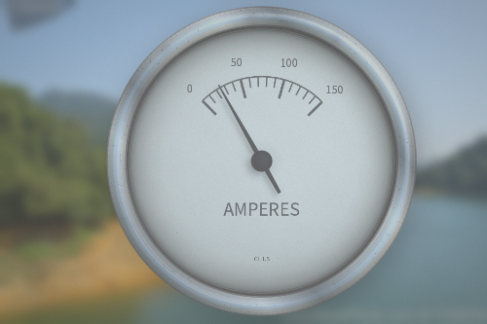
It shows 25; A
